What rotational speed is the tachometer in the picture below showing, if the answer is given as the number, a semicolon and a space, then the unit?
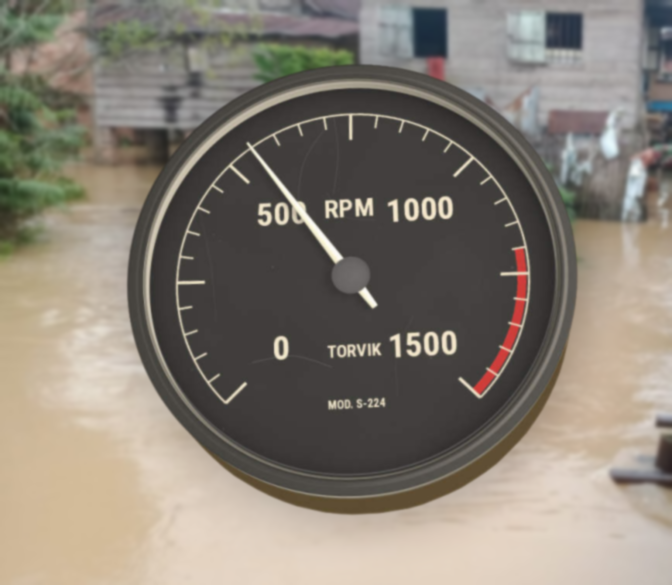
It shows 550; rpm
